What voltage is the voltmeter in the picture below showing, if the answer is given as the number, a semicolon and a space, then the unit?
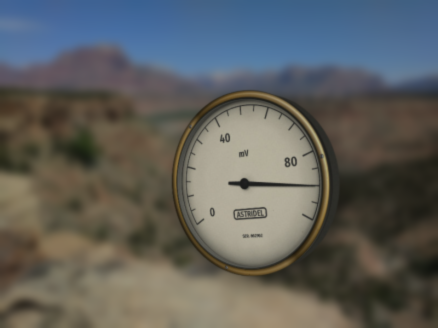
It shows 90; mV
